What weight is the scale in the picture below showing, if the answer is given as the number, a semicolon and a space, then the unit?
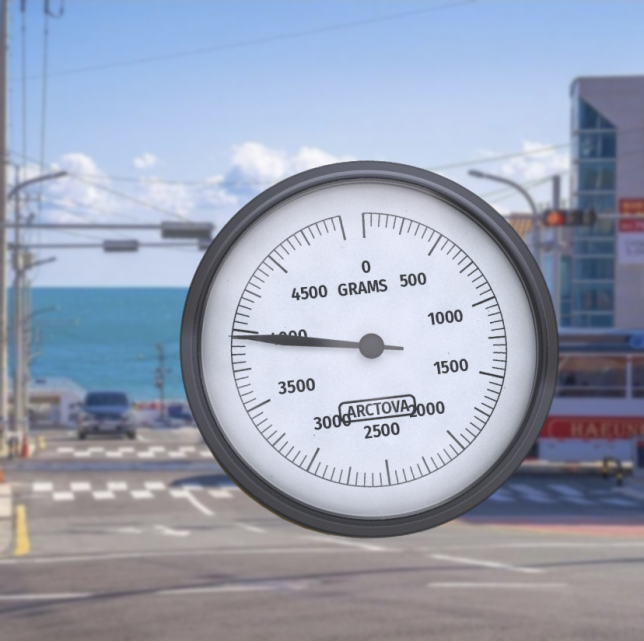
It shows 3950; g
